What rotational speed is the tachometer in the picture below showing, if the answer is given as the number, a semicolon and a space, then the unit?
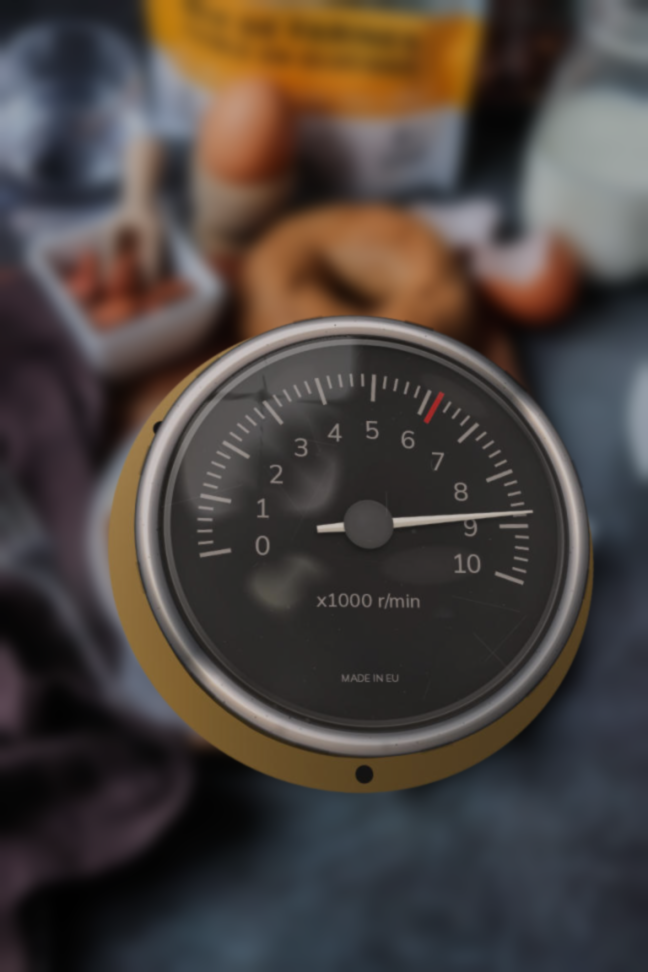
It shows 8800; rpm
